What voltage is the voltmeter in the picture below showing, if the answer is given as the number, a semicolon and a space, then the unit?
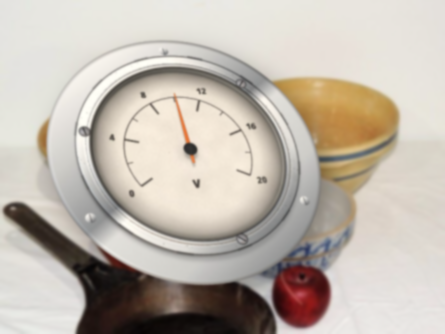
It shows 10; V
